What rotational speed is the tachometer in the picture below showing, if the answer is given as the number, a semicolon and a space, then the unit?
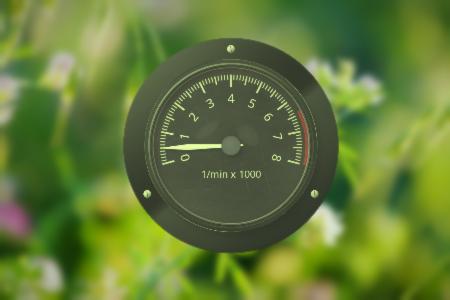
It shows 500; rpm
